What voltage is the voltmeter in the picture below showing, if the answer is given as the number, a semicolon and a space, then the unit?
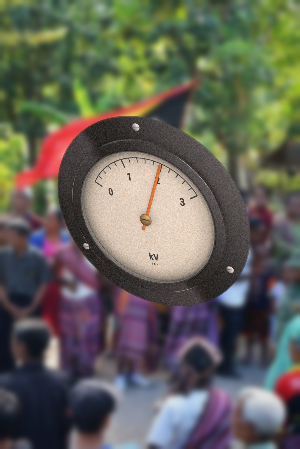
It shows 2; kV
